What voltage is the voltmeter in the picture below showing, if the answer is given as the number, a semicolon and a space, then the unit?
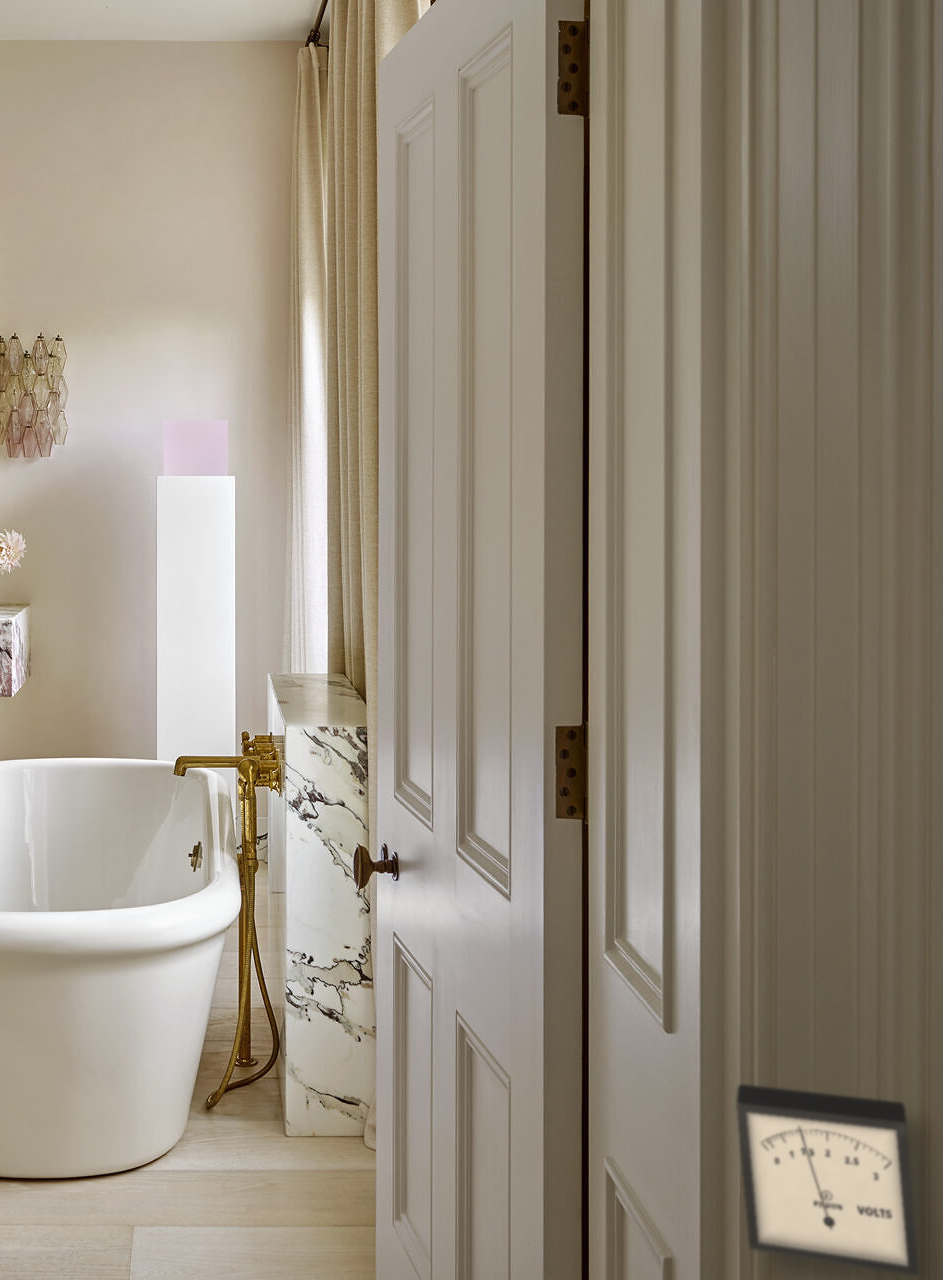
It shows 1.5; V
